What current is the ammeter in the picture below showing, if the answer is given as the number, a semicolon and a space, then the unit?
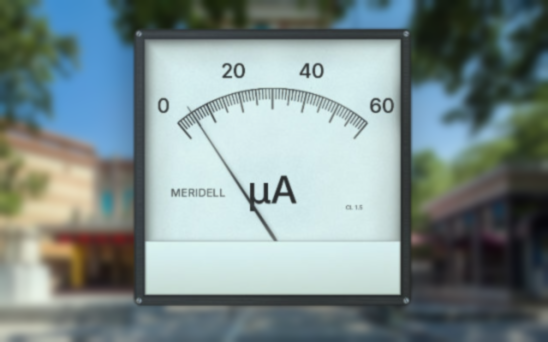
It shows 5; µA
